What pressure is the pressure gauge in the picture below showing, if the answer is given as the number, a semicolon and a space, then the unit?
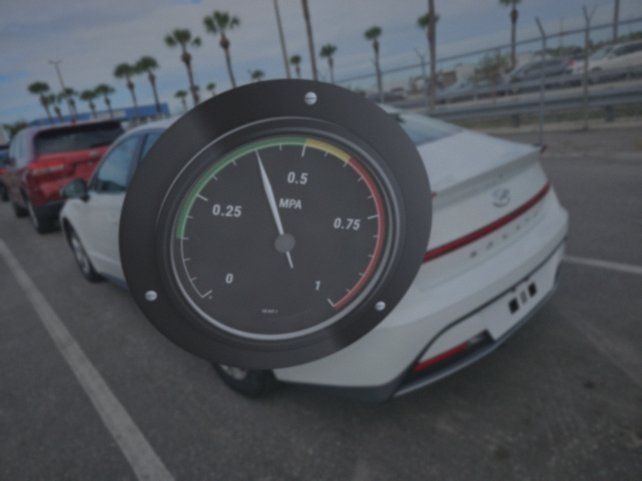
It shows 0.4; MPa
